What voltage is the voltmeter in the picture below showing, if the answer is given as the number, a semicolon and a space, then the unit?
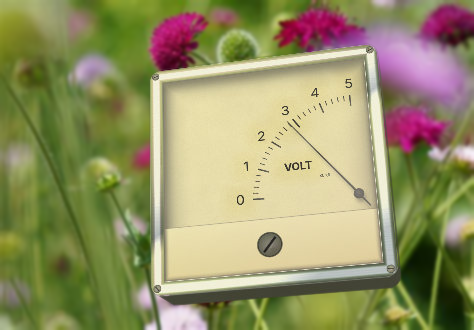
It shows 2.8; V
